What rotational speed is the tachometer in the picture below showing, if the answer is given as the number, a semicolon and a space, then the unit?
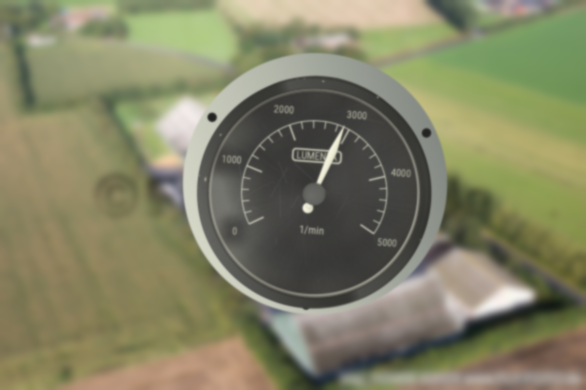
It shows 2900; rpm
